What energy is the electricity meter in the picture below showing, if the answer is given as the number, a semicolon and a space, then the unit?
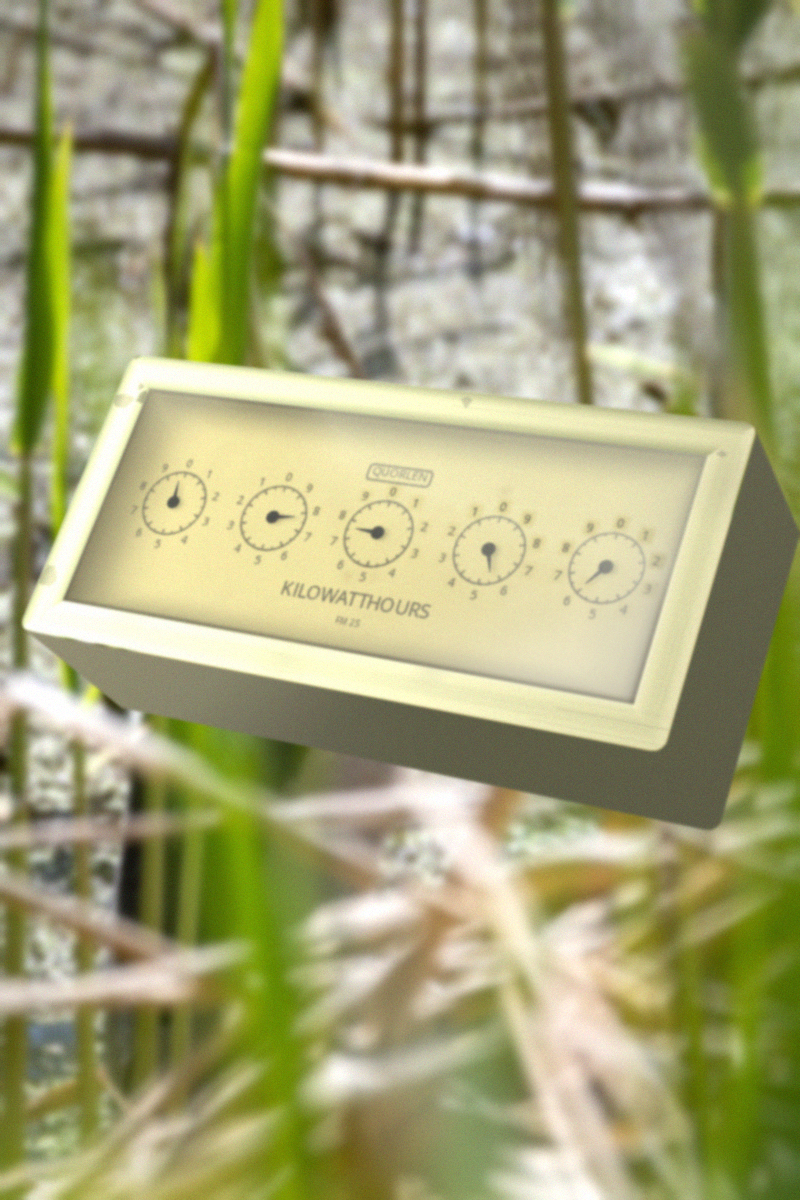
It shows 97756; kWh
